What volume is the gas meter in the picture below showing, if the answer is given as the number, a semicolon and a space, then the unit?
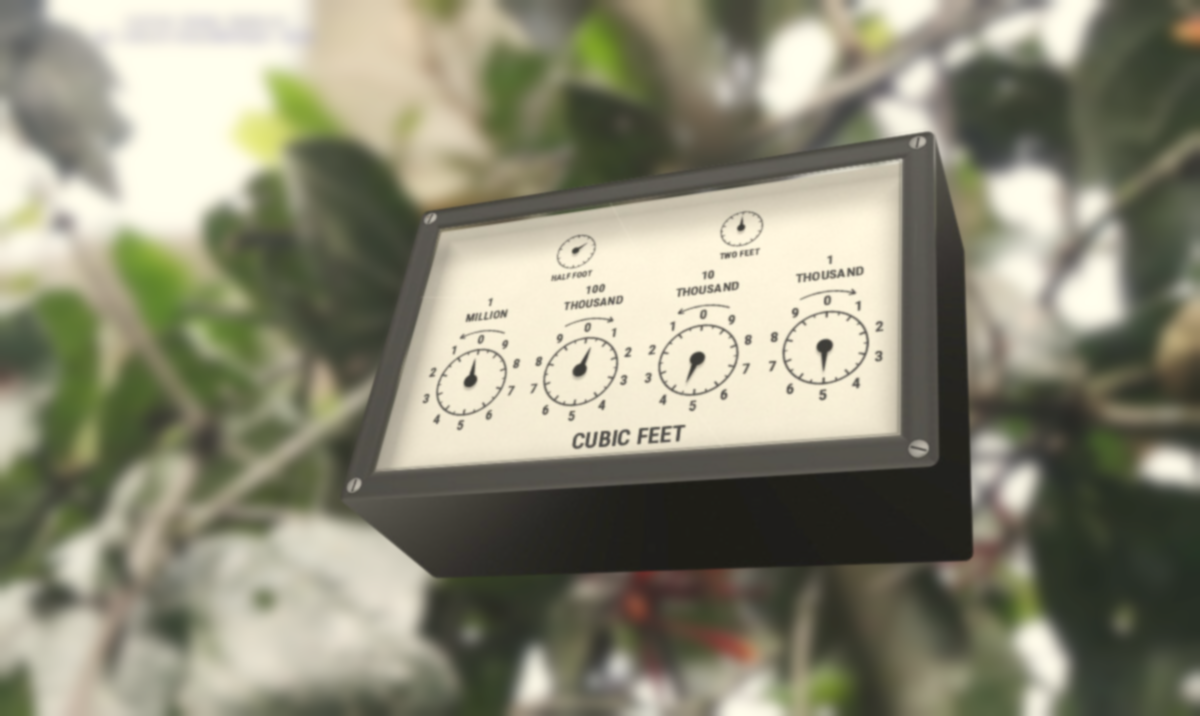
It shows 4500; ft³
